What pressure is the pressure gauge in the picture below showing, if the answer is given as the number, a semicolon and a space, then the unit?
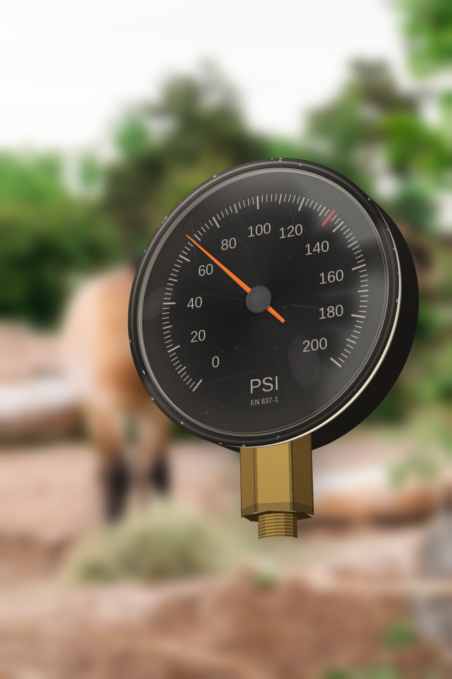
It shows 68; psi
